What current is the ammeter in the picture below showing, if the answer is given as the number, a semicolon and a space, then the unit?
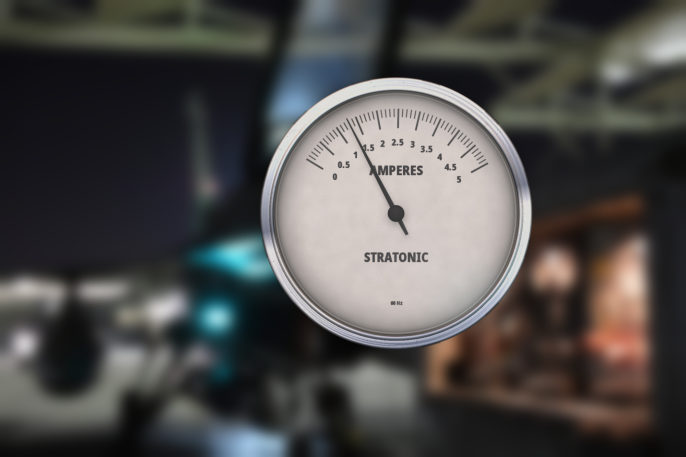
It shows 1.3; A
